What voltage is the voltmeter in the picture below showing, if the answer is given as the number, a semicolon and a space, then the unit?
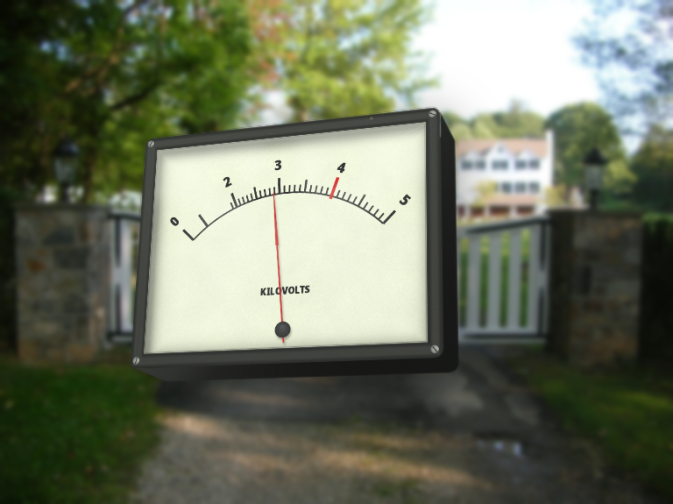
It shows 2.9; kV
